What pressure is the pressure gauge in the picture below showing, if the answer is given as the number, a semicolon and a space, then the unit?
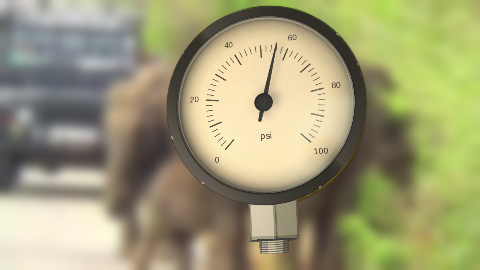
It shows 56; psi
